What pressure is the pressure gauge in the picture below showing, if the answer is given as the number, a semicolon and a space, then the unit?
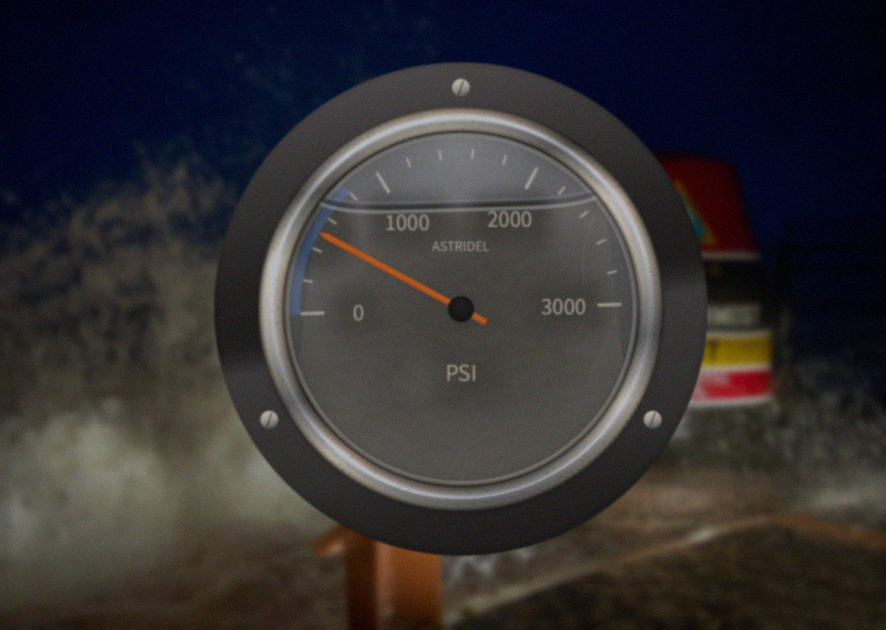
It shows 500; psi
